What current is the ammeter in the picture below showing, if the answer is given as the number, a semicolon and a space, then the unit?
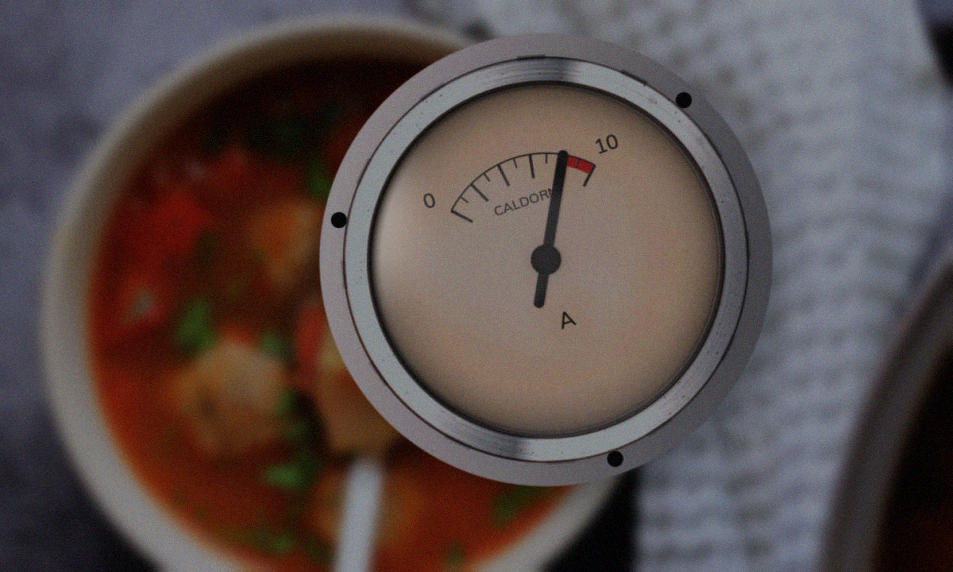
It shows 8; A
